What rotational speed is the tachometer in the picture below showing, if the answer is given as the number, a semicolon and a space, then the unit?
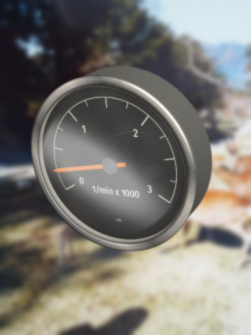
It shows 250; rpm
